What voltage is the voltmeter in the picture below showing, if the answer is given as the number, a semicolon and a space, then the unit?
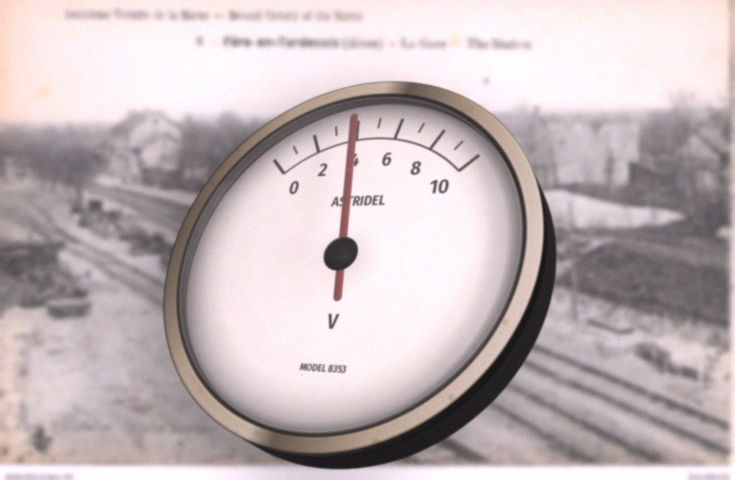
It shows 4; V
